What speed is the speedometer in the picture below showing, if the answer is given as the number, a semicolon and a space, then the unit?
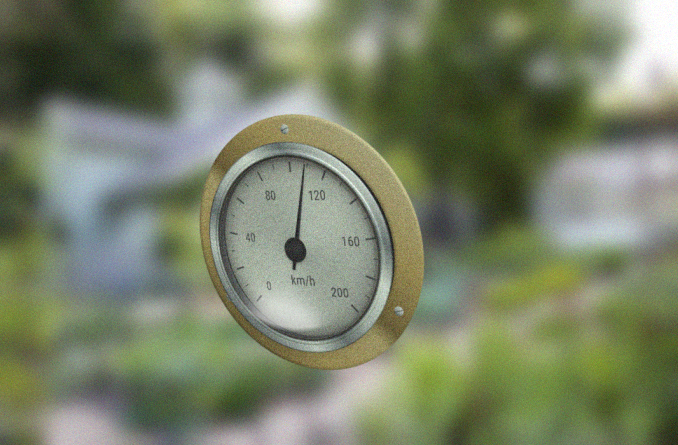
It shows 110; km/h
